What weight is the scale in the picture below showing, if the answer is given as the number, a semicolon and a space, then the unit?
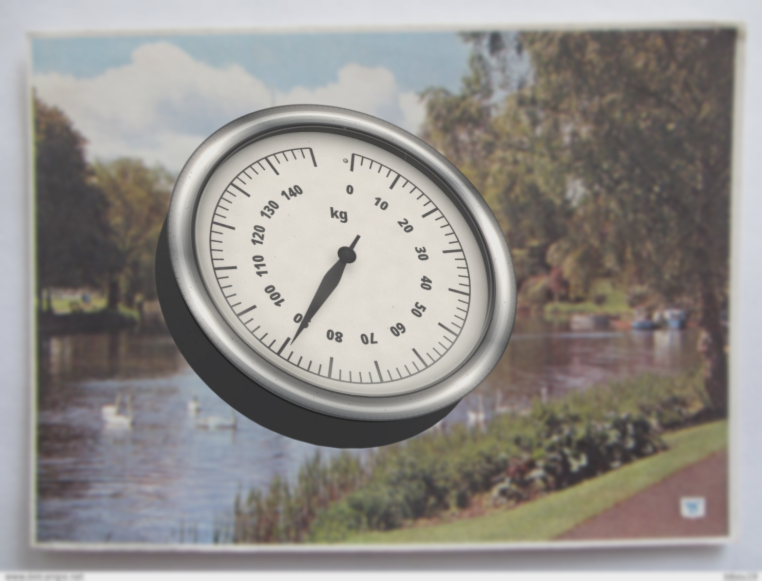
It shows 89; kg
